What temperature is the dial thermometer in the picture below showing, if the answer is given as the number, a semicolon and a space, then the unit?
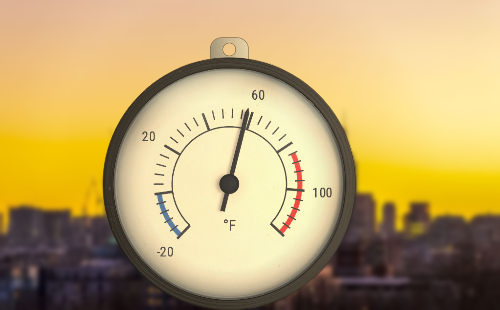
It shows 58; °F
